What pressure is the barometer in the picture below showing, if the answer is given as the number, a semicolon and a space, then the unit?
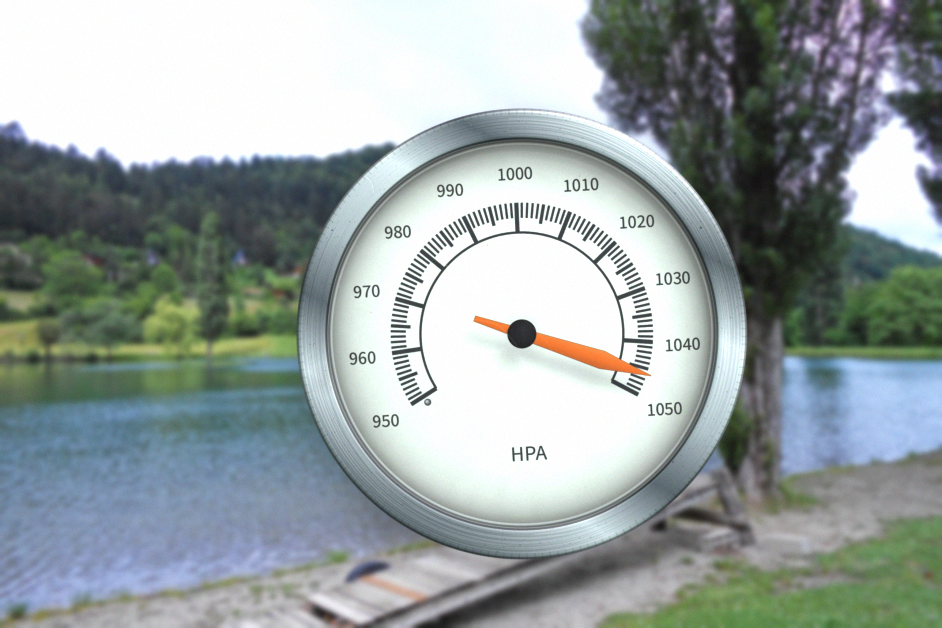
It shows 1046; hPa
